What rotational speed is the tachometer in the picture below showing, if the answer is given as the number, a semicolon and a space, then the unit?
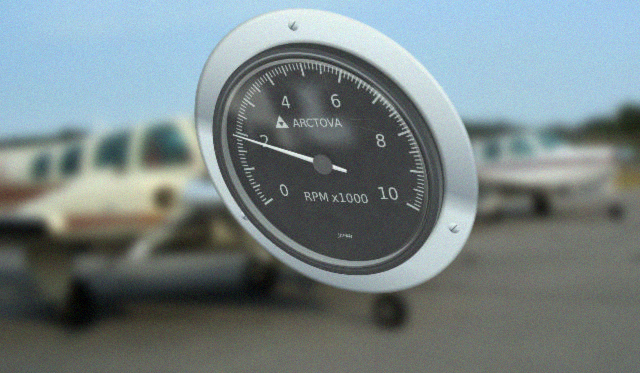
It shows 2000; rpm
